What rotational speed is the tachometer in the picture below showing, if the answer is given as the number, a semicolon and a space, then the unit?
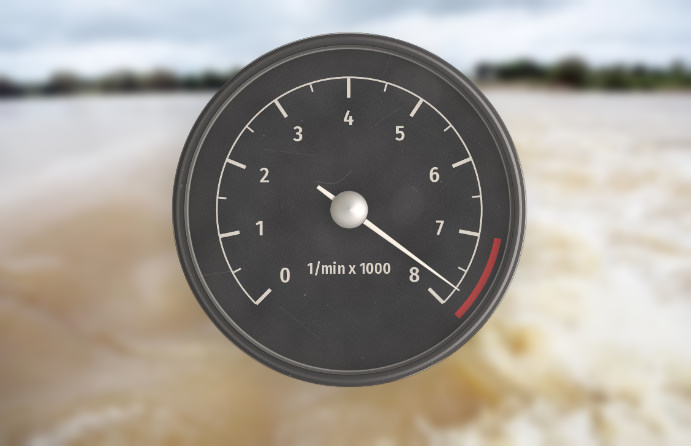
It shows 7750; rpm
